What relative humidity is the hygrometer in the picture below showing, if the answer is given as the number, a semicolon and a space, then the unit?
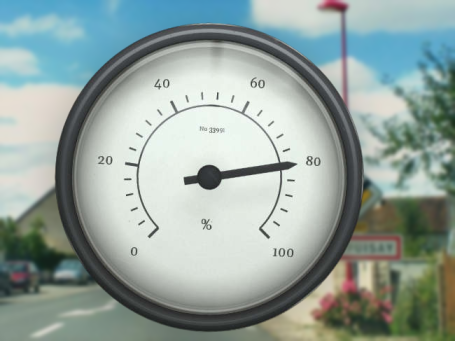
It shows 80; %
